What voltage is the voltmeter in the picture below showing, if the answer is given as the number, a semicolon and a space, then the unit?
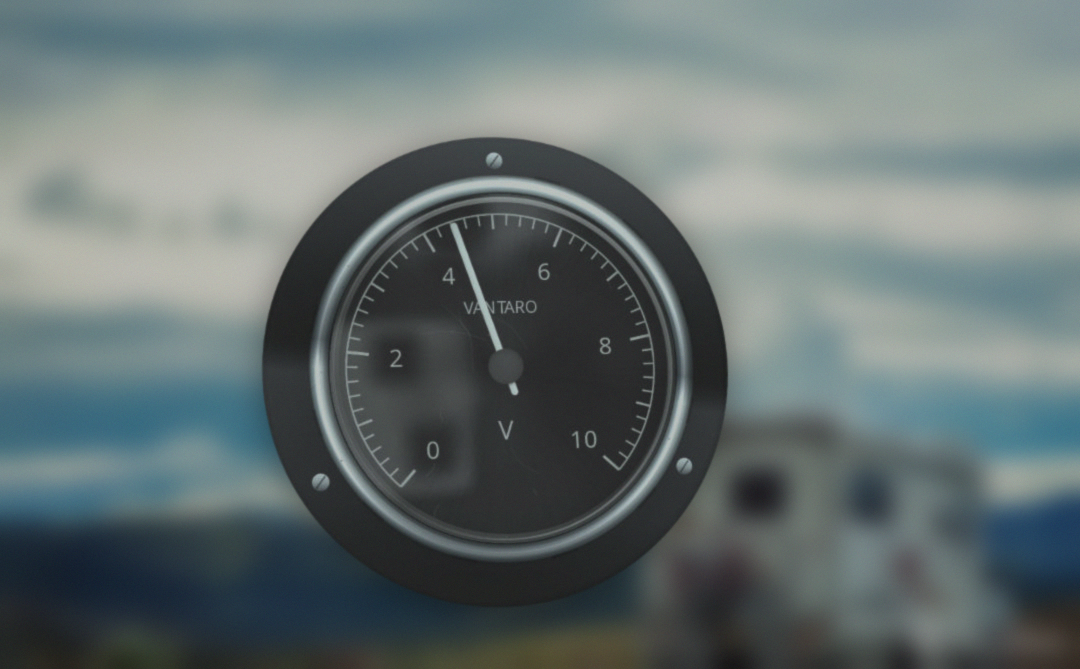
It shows 4.4; V
